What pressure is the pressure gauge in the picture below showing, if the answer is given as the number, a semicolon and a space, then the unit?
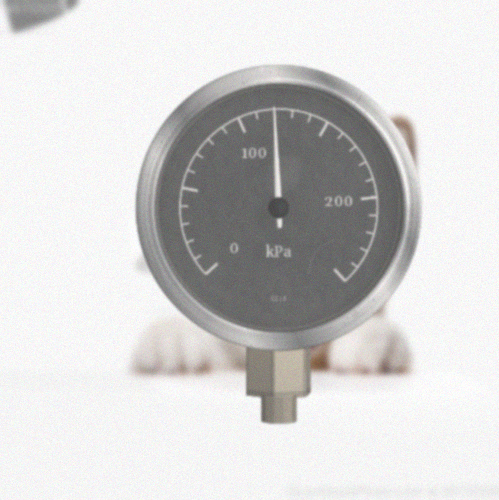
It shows 120; kPa
